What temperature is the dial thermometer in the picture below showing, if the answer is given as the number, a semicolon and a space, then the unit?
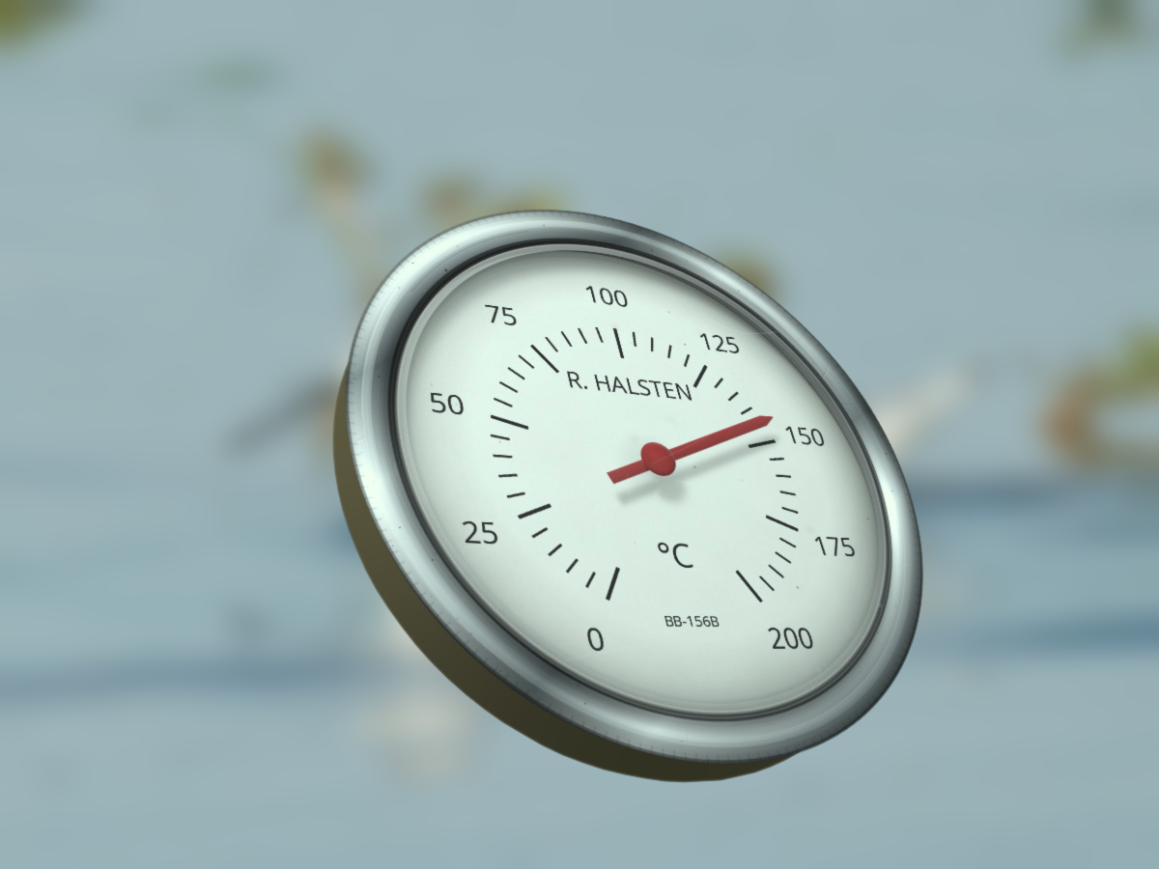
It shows 145; °C
